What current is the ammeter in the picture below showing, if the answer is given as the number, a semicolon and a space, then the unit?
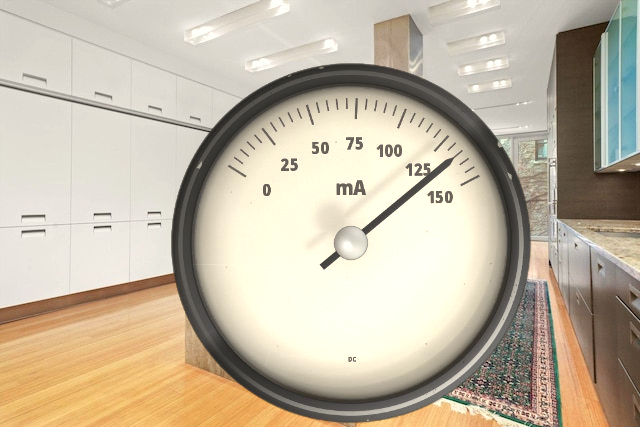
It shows 135; mA
